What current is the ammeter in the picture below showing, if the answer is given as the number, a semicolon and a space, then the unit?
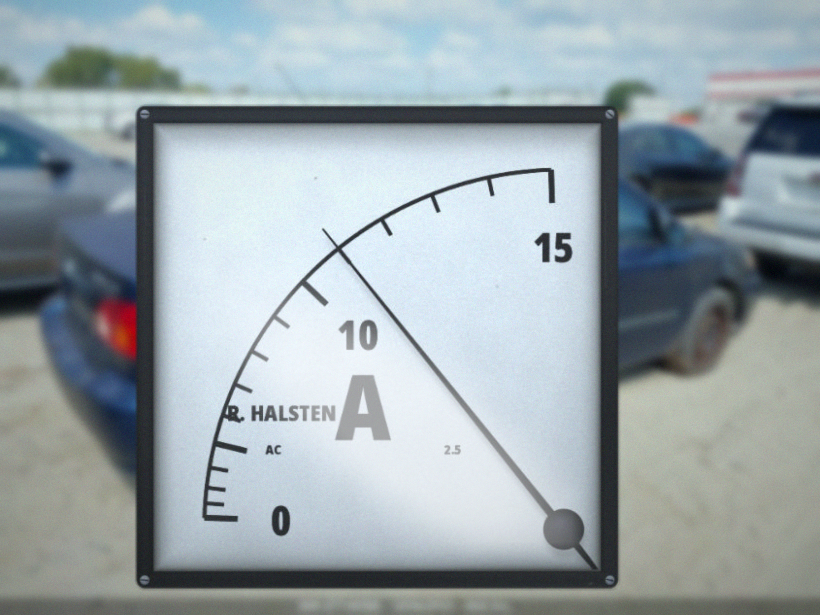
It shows 11; A
